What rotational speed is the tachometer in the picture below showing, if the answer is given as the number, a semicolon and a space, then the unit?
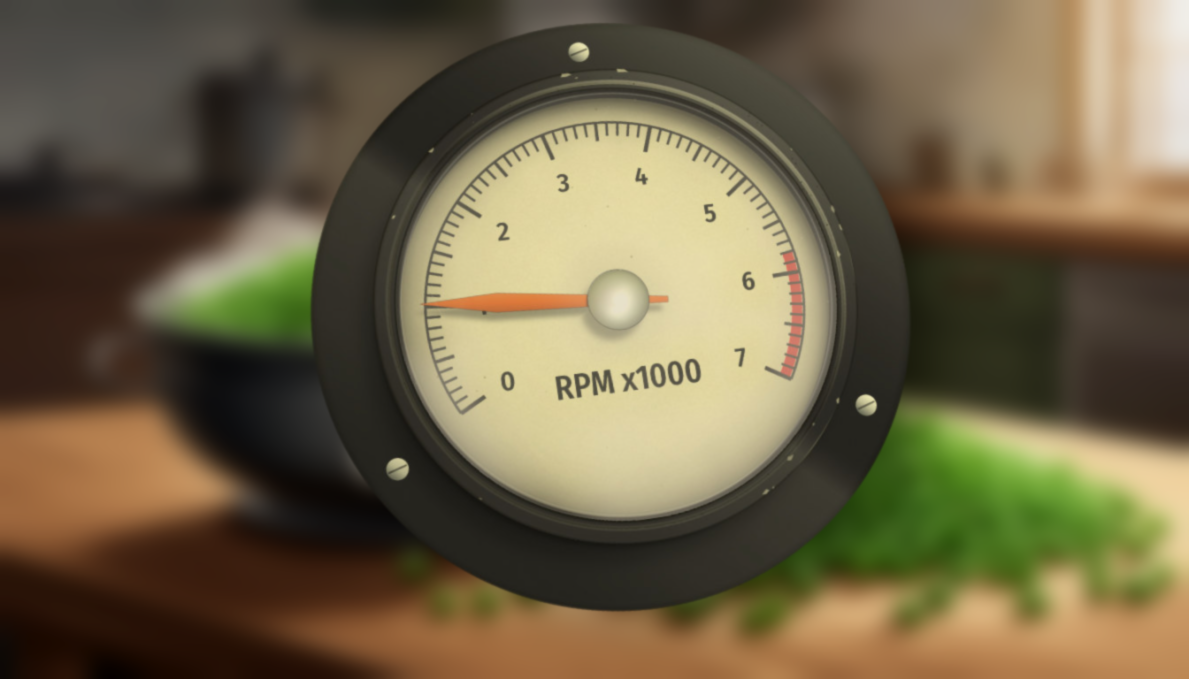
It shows 1000; rpm
